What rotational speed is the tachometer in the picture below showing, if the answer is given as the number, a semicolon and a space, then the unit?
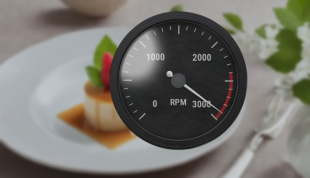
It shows 2900; rpm
